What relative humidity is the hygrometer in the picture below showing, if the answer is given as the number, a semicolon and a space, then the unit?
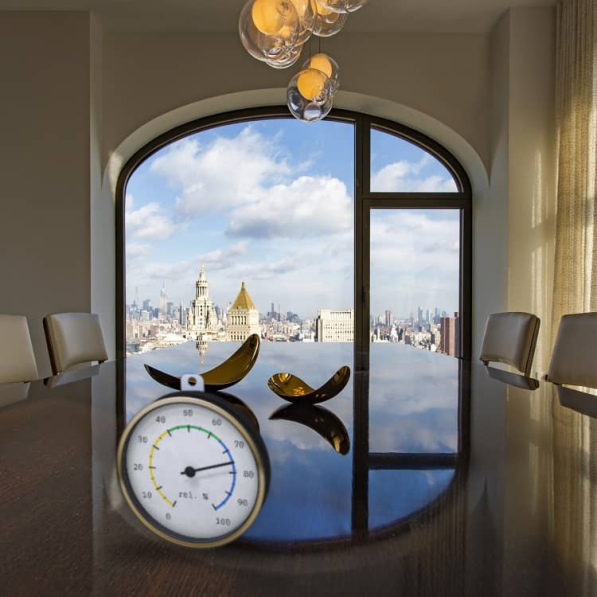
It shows 75; %
